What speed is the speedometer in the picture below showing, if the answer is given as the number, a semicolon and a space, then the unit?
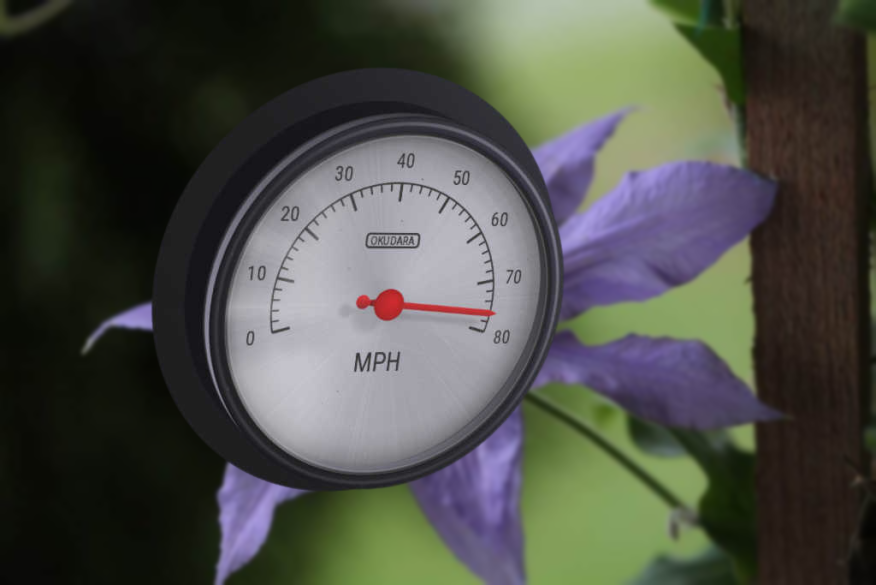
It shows 76; mph
